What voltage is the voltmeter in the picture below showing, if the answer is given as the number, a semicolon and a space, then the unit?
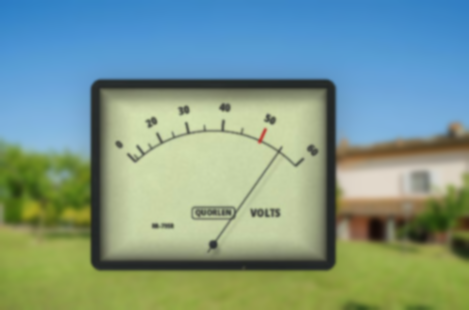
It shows 55; V
